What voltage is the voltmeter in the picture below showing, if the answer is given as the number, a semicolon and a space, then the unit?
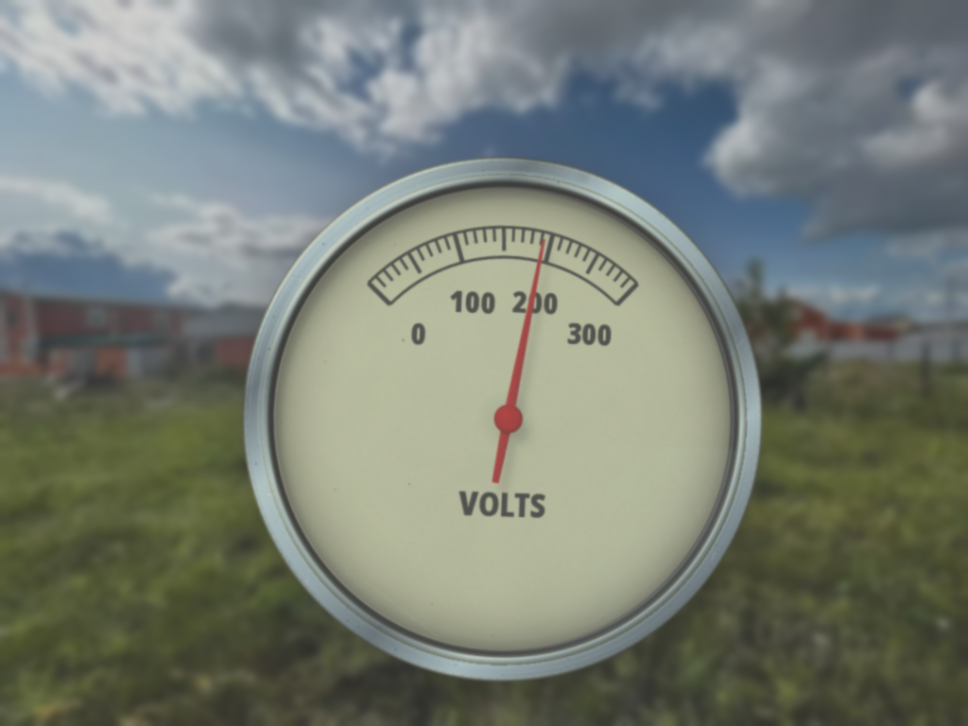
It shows 190; V
